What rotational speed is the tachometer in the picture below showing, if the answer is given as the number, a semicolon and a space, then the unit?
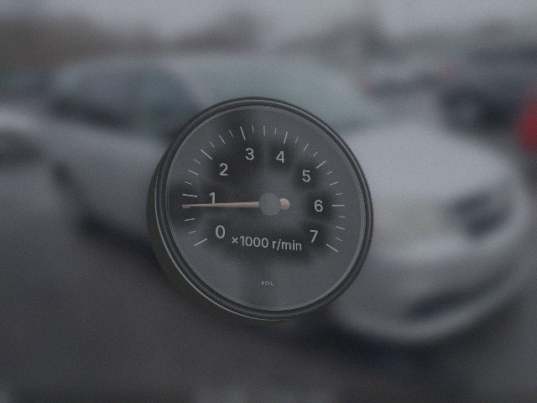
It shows 750; rpm
